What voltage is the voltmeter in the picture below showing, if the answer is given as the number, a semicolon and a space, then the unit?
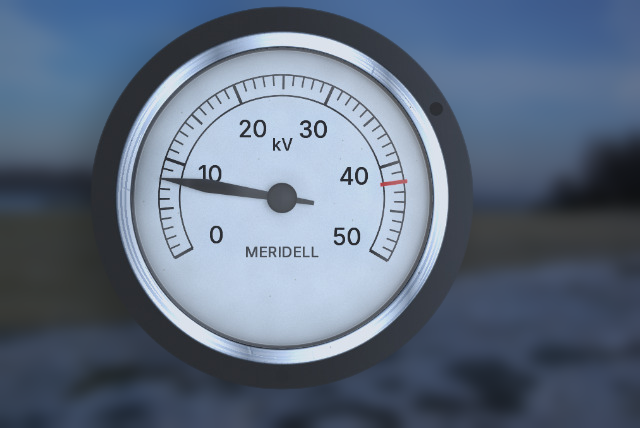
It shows 8; kV
